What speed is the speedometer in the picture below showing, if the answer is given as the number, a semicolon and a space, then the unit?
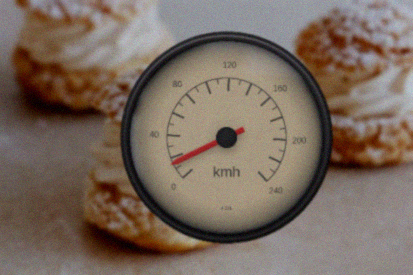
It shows 15; km/h
